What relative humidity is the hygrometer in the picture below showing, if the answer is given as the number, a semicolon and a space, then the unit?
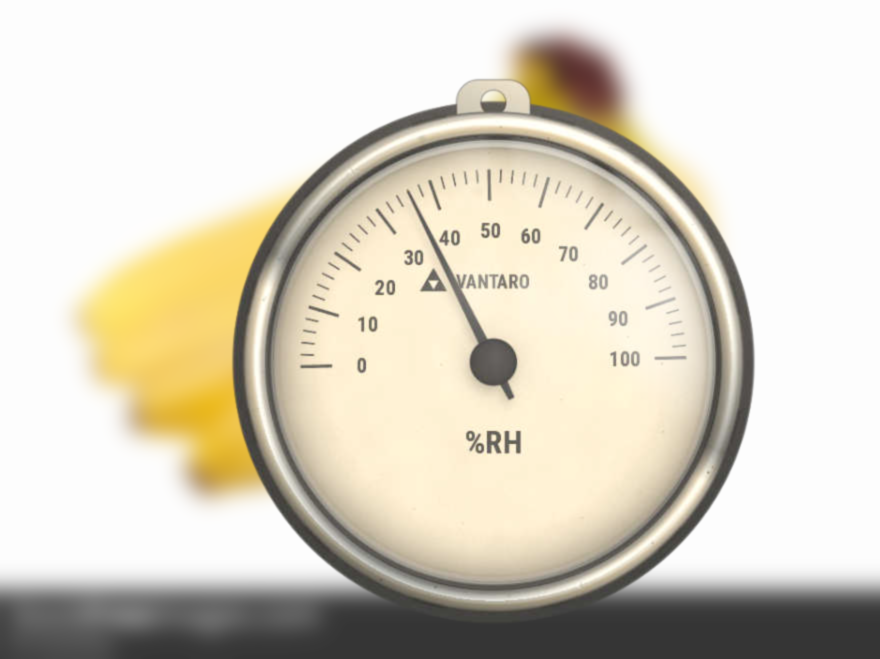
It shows 36; %
